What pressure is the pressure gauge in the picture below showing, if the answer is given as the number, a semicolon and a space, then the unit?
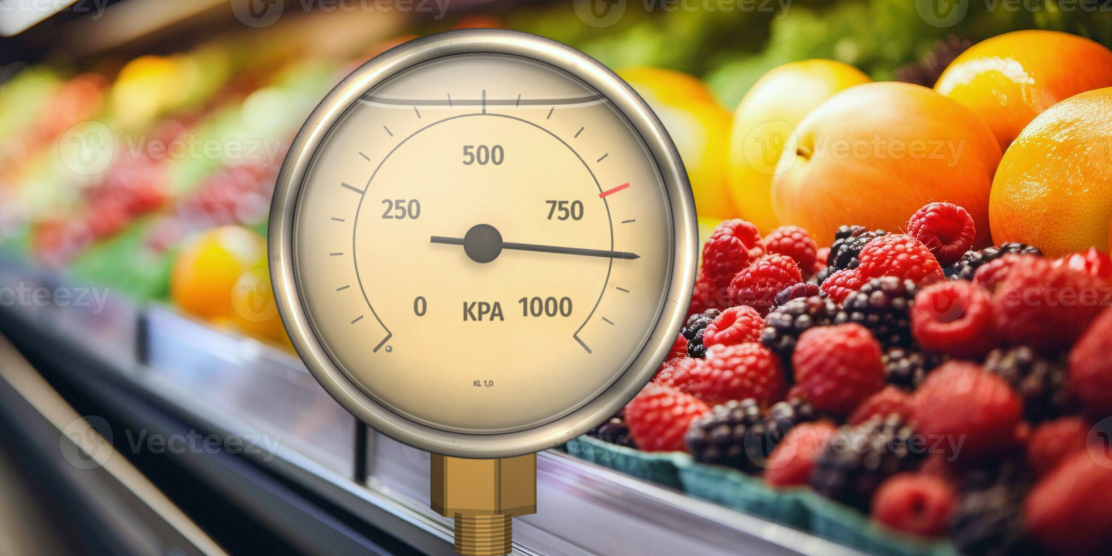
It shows 850; kPa
